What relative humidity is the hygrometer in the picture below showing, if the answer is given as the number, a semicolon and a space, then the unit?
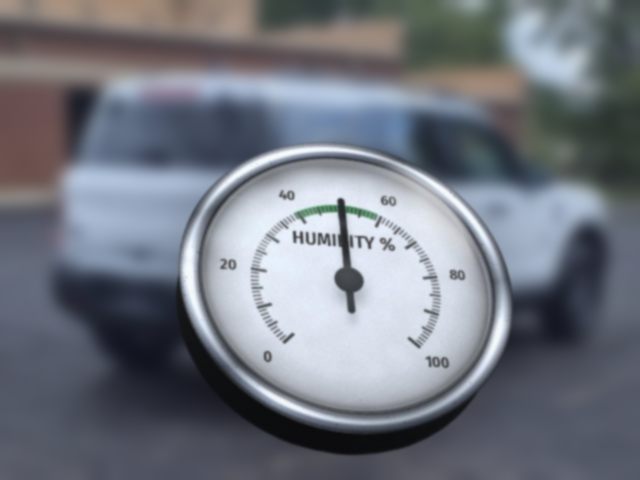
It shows 50; %
